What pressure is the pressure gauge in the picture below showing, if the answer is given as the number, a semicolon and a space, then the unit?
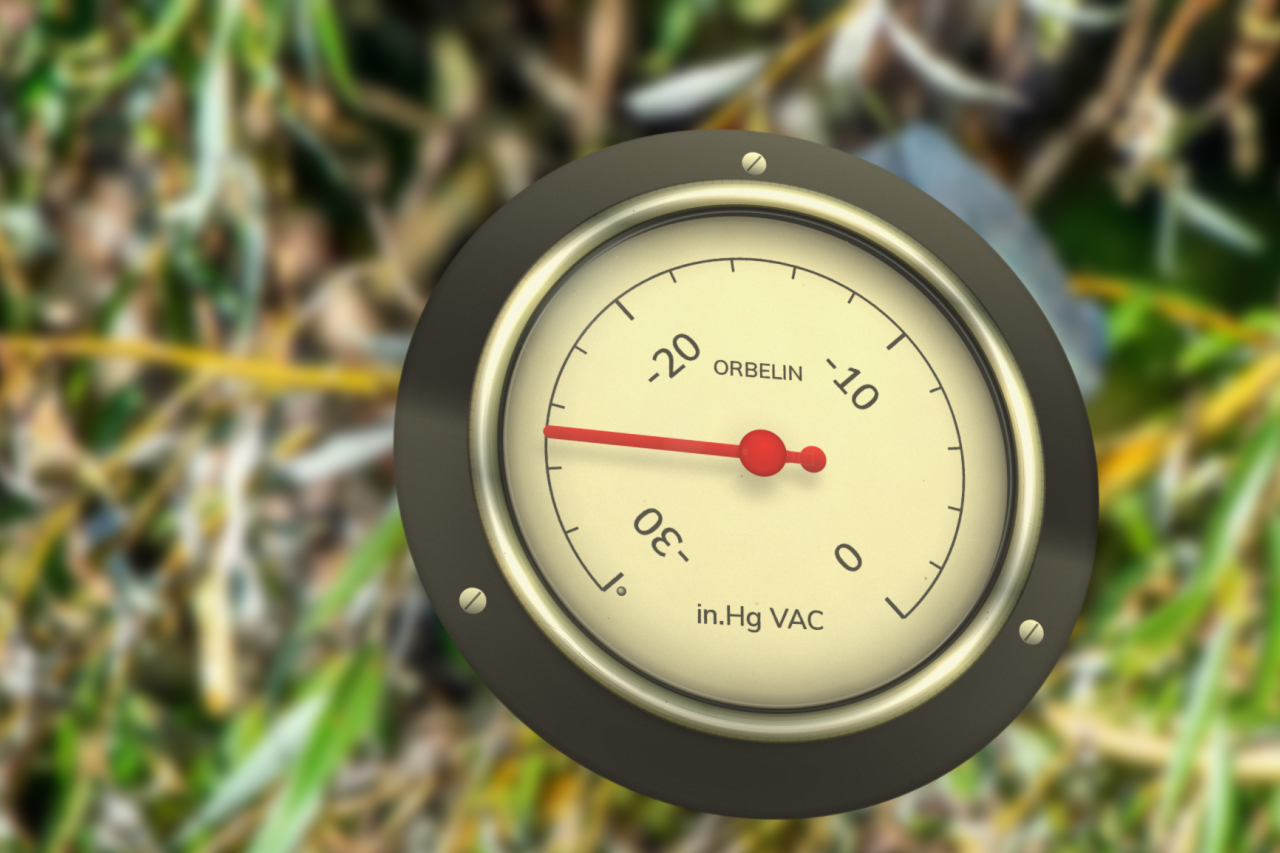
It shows -25; inHg
